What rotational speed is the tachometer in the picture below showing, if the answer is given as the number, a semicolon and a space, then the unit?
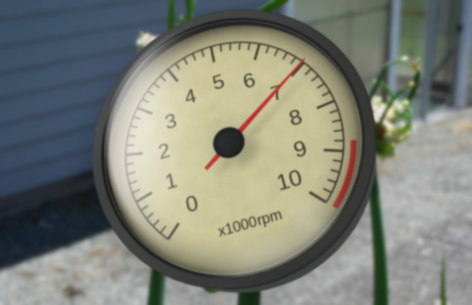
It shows 7000; rpm
